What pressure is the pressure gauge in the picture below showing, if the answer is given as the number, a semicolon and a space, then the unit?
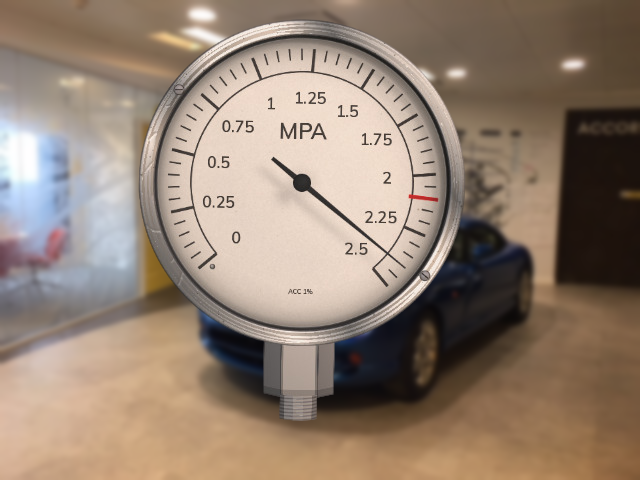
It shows 2.4; MPa
